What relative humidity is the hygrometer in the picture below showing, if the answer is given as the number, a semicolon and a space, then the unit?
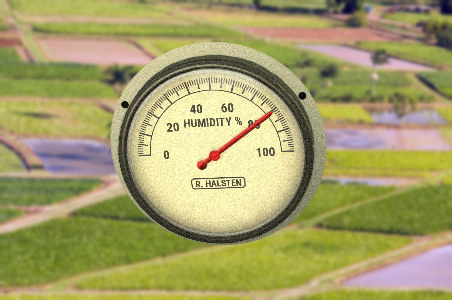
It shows 80; %
